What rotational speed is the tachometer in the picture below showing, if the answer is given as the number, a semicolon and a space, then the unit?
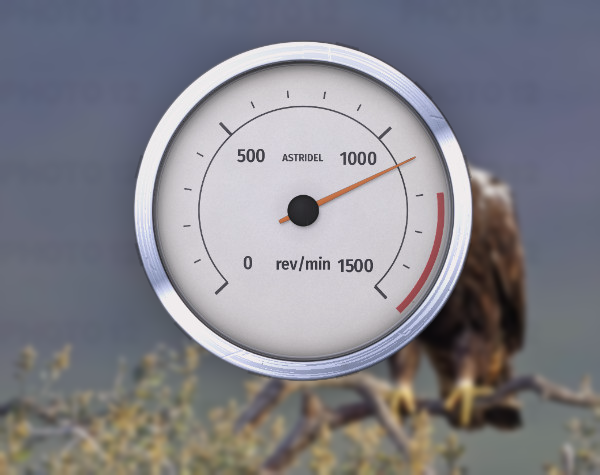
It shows 1100; rpm
